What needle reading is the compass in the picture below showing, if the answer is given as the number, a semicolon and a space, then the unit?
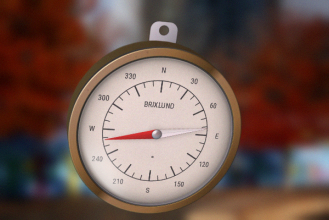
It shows 260; °
